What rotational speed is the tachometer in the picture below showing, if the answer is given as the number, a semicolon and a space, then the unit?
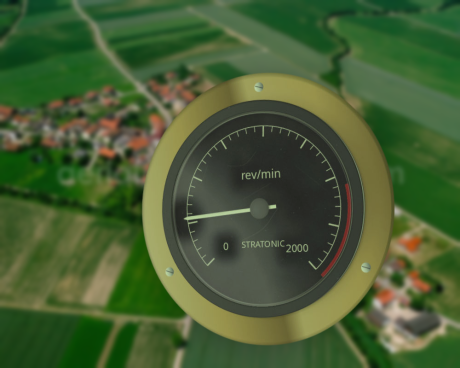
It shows 275; rpm
